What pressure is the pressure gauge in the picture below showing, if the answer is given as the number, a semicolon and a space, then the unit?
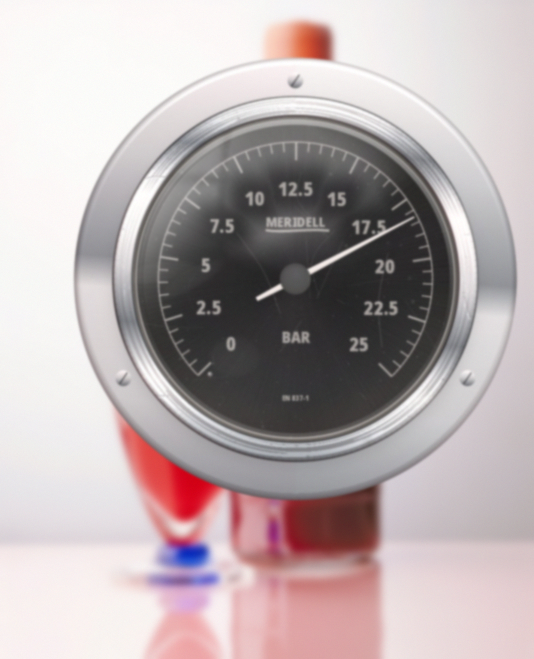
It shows 18.25; bar
